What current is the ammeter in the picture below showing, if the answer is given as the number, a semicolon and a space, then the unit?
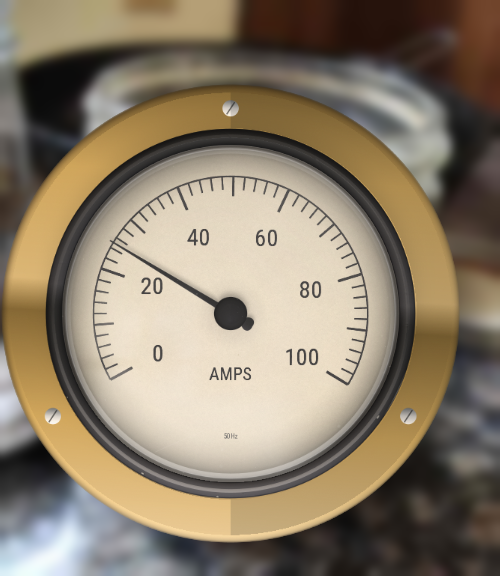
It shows 25; A
